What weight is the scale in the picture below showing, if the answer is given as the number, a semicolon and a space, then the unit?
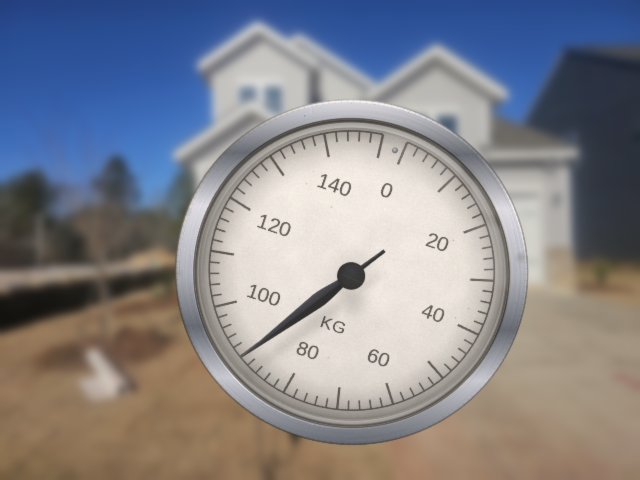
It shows 90; kg
